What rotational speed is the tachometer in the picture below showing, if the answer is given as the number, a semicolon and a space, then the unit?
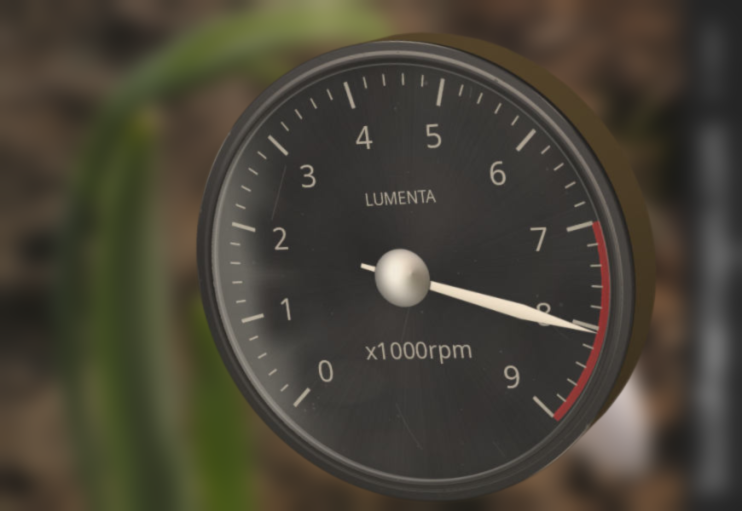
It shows 8000; rpm
